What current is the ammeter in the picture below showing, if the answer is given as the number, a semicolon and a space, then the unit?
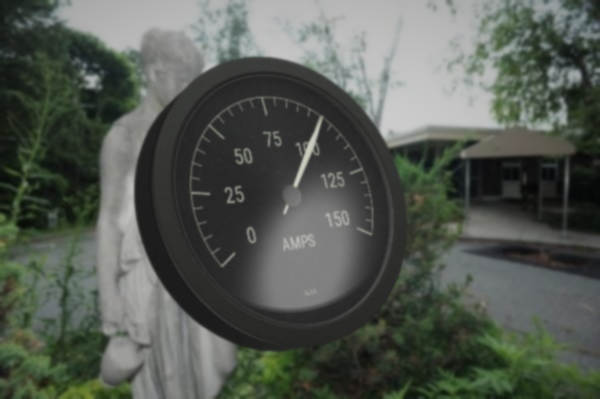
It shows 100; A
